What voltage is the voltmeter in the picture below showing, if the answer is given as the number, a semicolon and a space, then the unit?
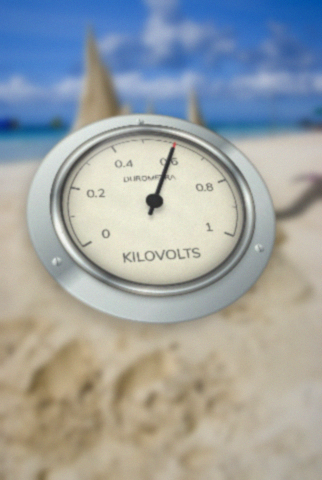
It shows 0.6; kV
